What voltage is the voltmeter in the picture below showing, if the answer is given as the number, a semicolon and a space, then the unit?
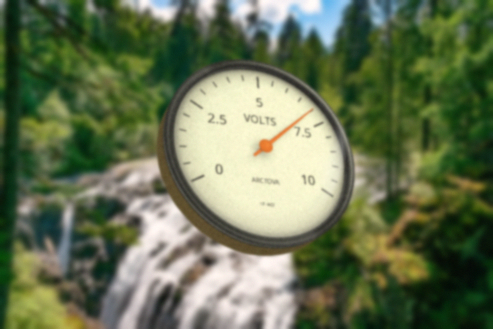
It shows 7; V
